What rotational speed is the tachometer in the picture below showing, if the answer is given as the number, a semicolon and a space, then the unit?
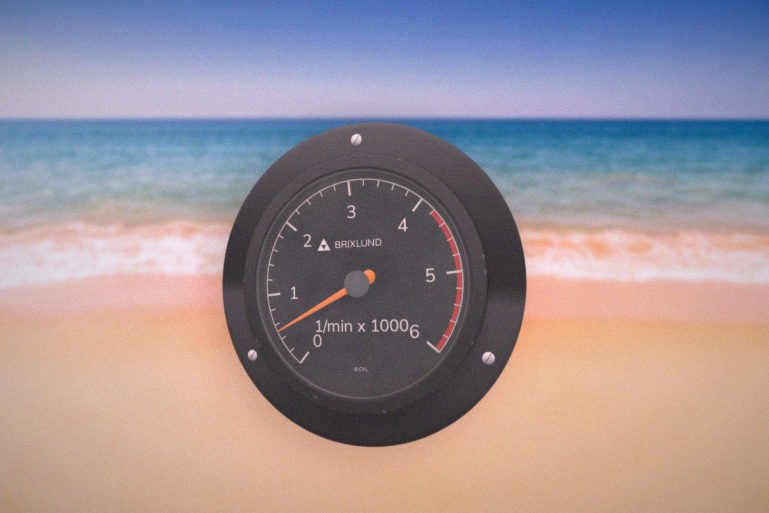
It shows 500; rpm
